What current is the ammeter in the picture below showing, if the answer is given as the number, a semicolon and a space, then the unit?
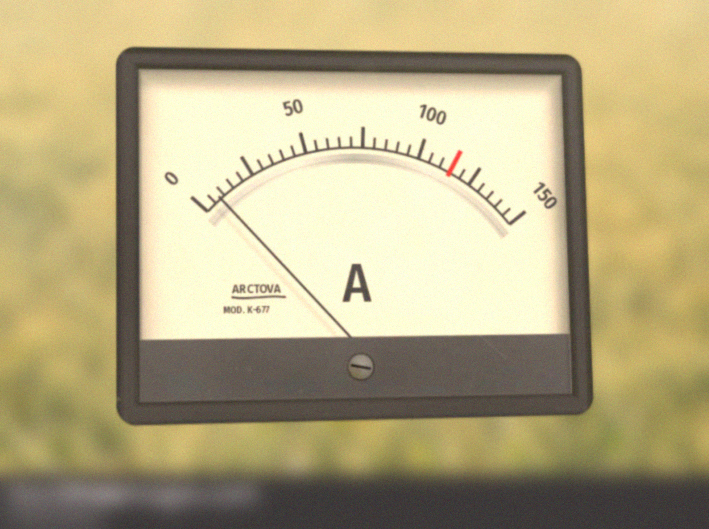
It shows 7.5; A
